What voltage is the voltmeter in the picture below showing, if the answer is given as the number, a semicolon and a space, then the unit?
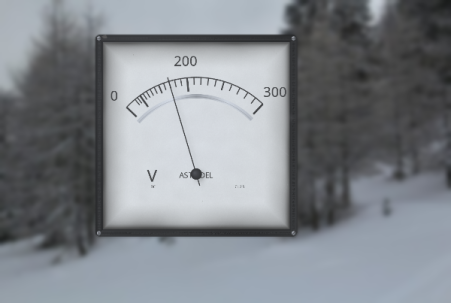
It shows 170; V
